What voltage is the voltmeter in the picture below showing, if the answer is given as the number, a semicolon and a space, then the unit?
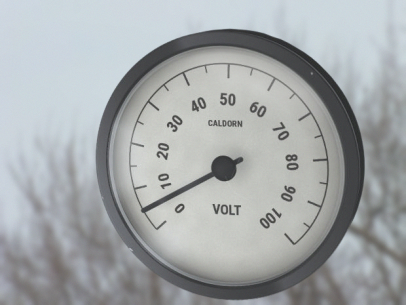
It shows 5; V
